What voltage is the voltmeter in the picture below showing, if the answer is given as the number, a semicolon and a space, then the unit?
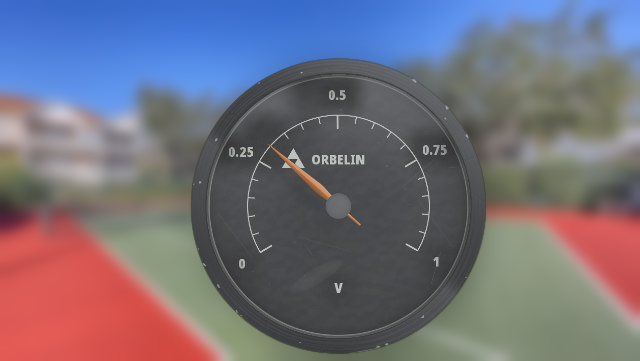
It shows 0.3; V
